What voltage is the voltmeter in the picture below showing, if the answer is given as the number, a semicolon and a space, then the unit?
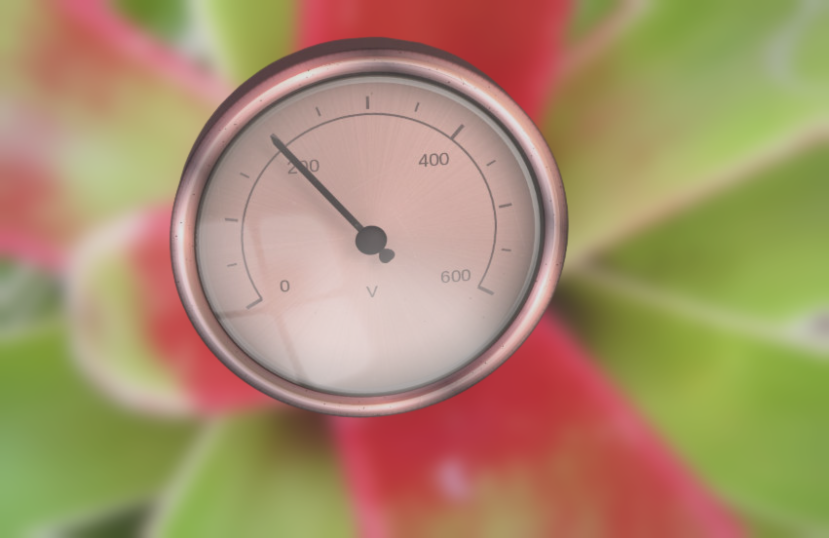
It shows 200; V
